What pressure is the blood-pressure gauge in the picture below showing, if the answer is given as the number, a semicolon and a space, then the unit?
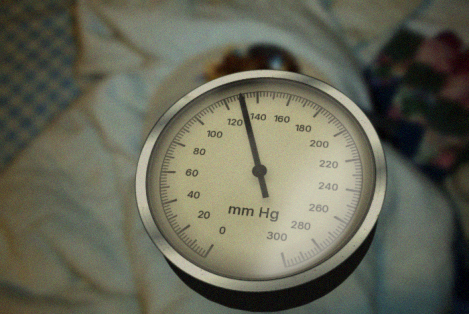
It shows 130; mmHg
